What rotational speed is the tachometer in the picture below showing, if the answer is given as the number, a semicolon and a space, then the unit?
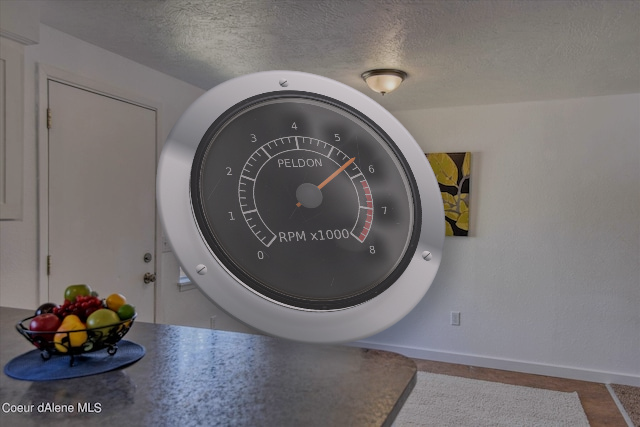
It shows 5600; rpm
